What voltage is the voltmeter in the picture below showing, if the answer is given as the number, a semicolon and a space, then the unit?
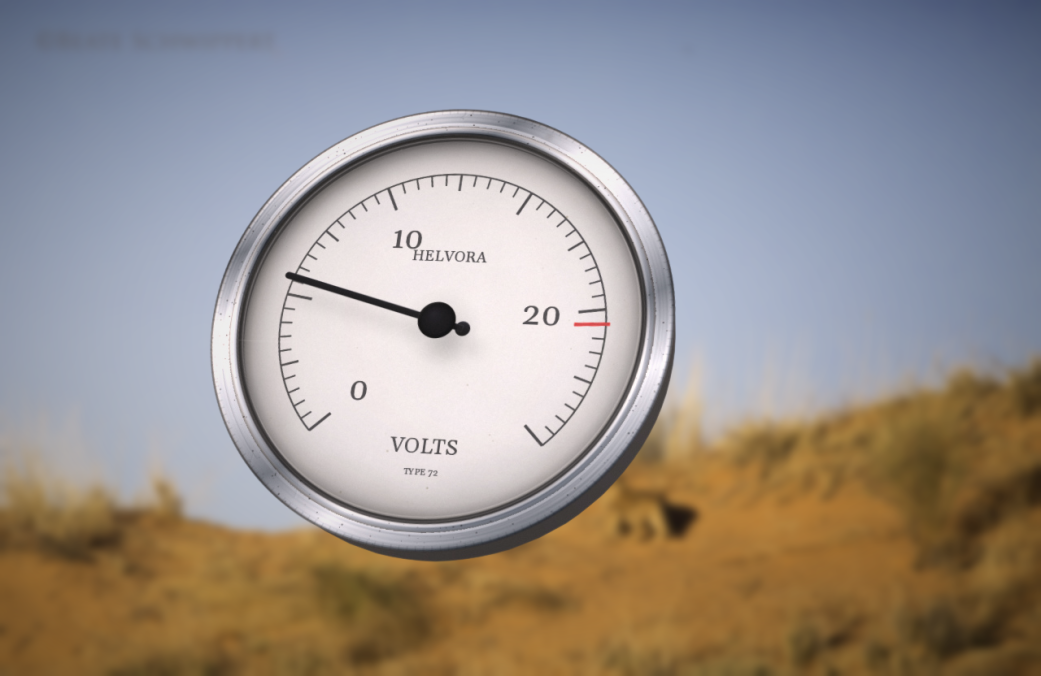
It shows 5.5; V
